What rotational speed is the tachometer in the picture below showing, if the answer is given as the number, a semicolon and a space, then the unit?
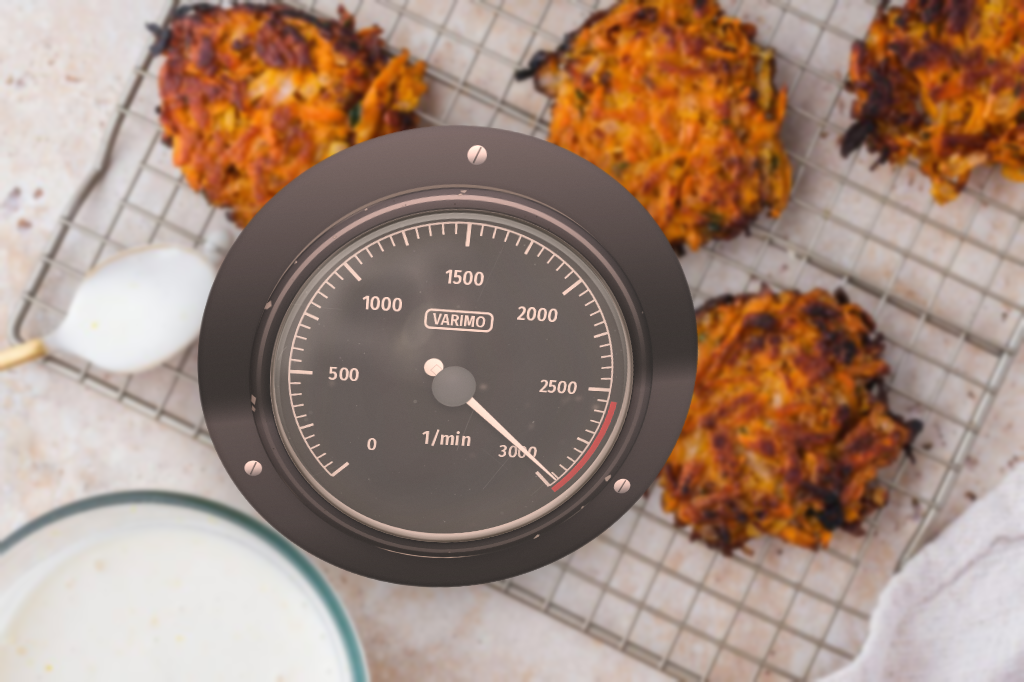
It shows 2950; rpm
